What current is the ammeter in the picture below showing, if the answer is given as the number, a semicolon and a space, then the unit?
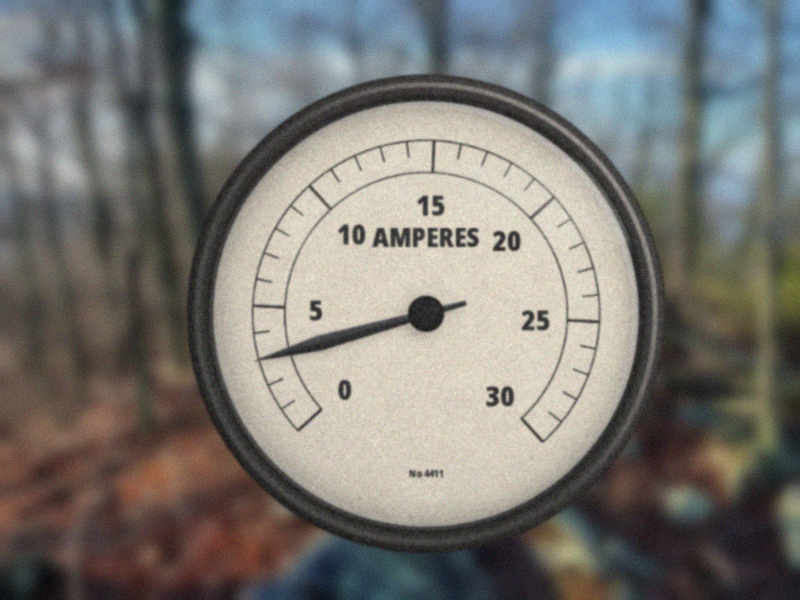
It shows 3; A
